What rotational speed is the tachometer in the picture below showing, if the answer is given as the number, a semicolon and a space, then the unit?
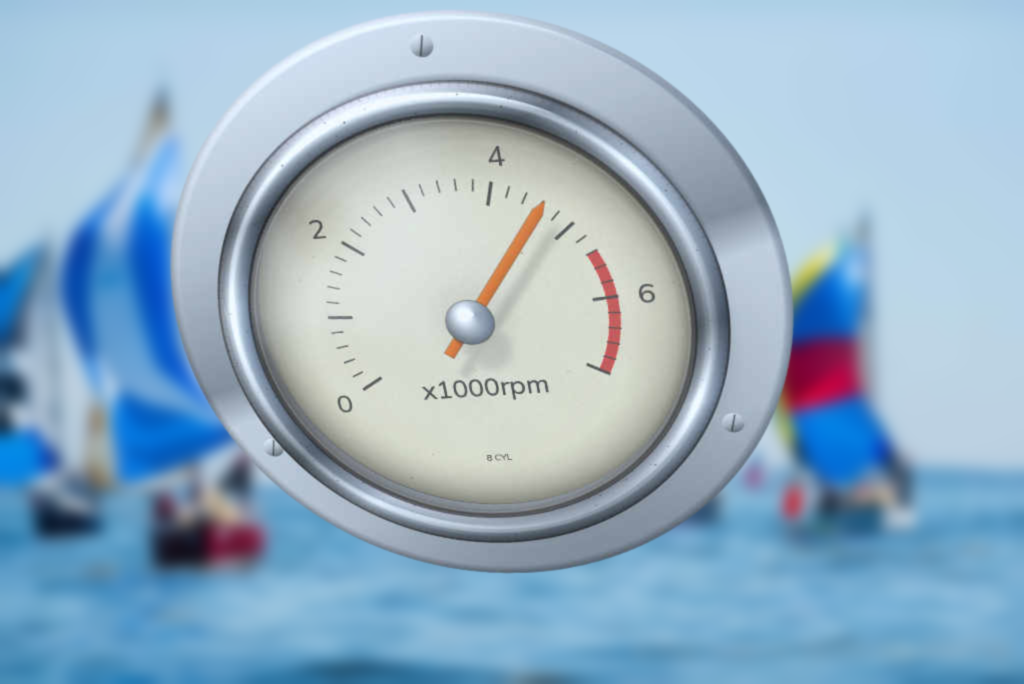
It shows 4600; rpm
